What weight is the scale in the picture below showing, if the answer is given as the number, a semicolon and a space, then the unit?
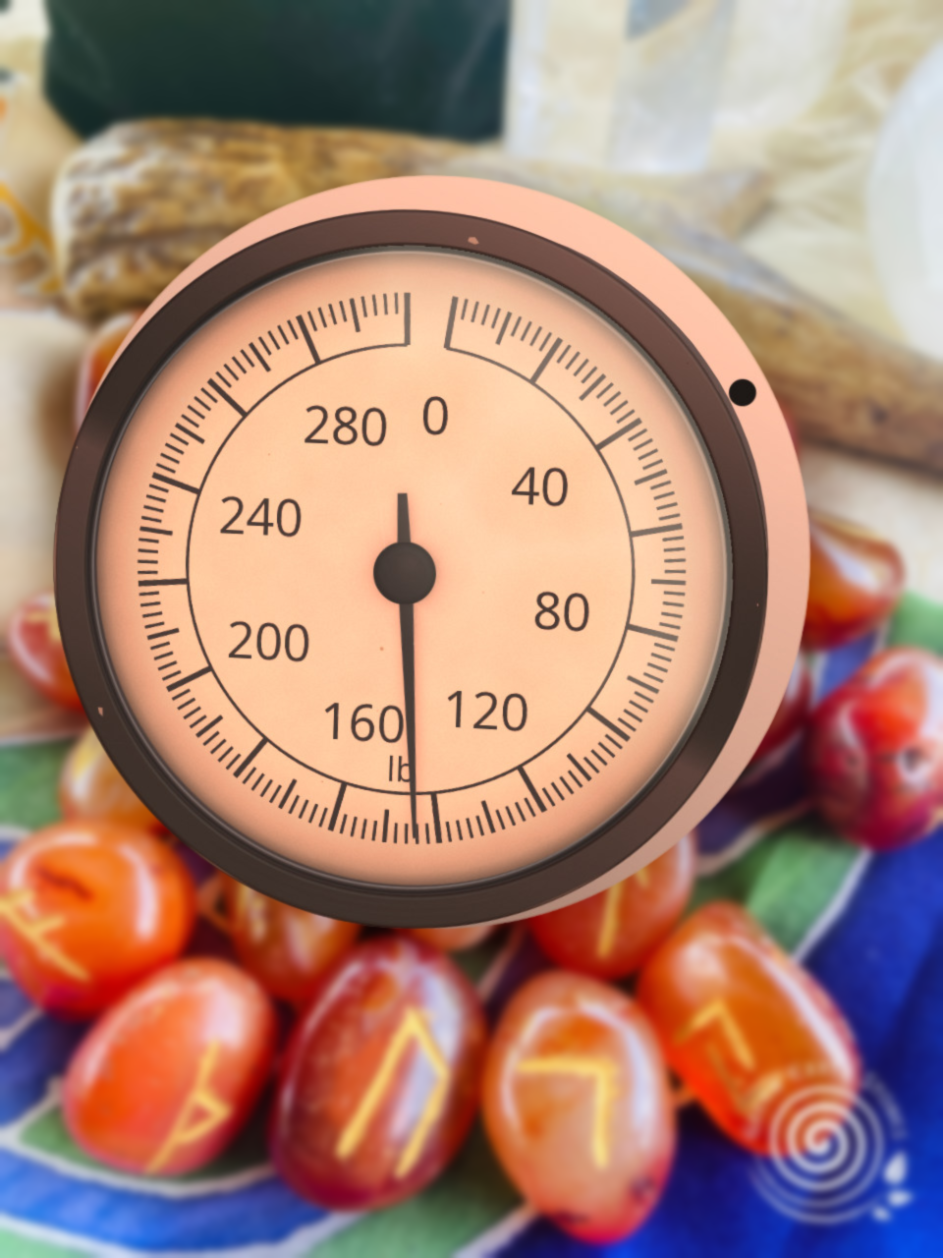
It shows 144; lb
